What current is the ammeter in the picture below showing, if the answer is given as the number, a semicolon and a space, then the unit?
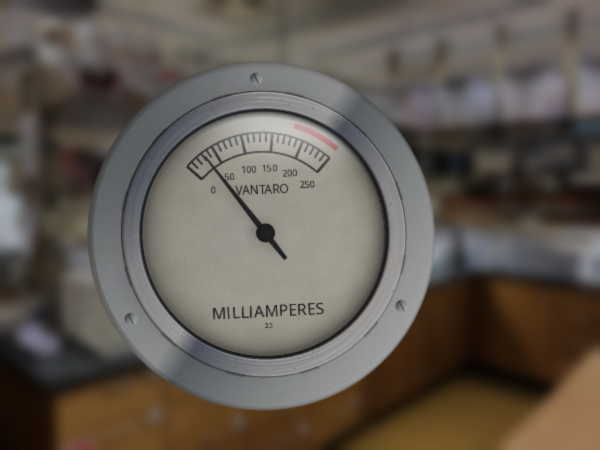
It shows 30; mA
